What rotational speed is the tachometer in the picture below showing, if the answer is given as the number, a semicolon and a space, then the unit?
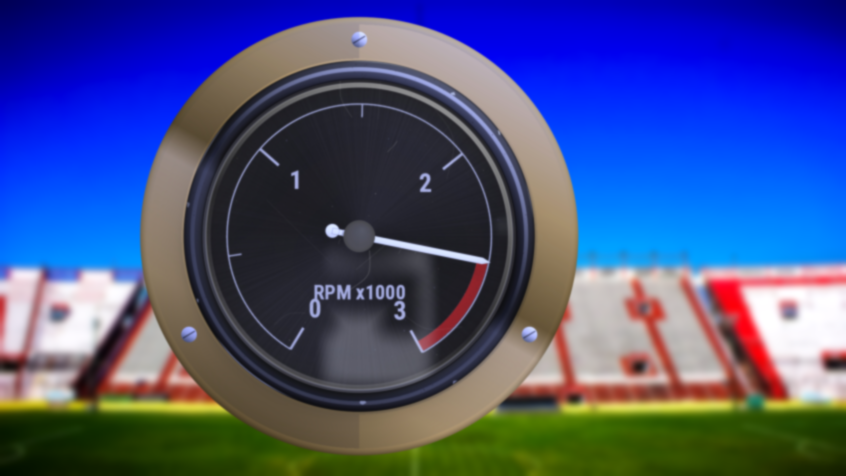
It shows 2500; rpm
